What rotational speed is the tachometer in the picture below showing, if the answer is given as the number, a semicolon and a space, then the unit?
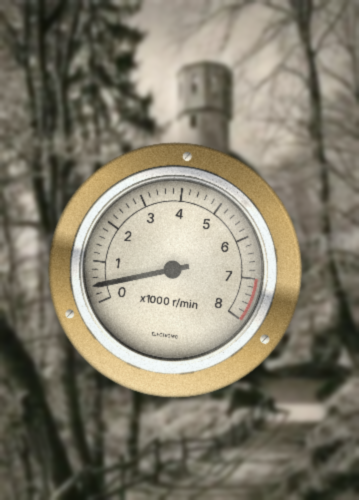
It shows 400; rpm
